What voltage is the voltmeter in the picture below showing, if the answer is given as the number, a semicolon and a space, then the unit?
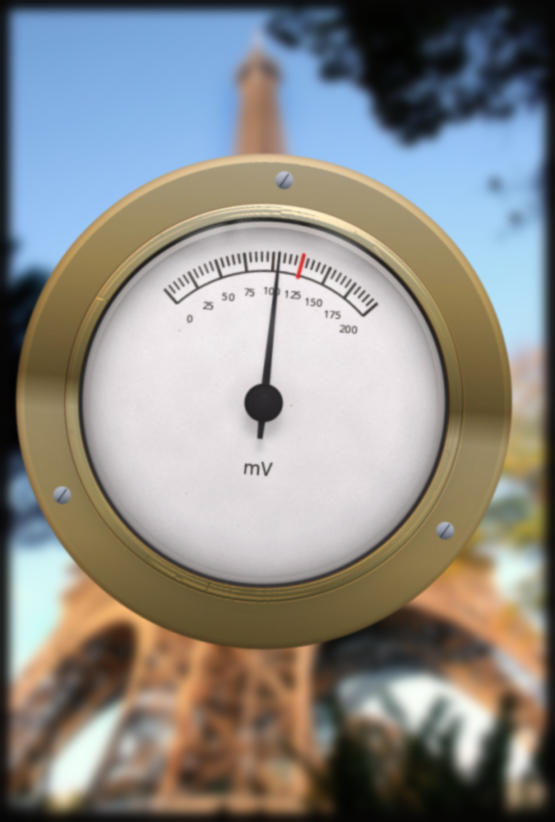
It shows 105; mV
